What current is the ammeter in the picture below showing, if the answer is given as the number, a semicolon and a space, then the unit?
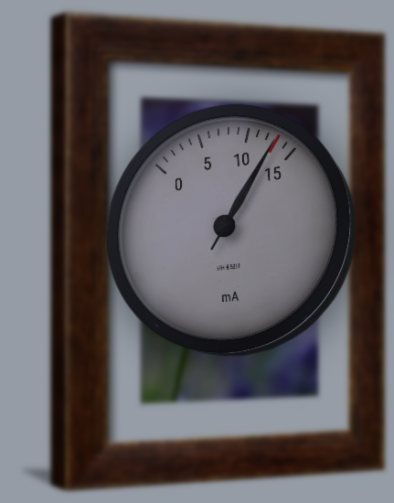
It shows 13; mA
